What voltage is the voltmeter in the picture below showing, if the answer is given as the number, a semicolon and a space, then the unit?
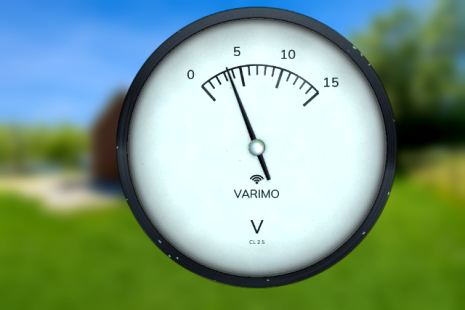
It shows 3.5; V
